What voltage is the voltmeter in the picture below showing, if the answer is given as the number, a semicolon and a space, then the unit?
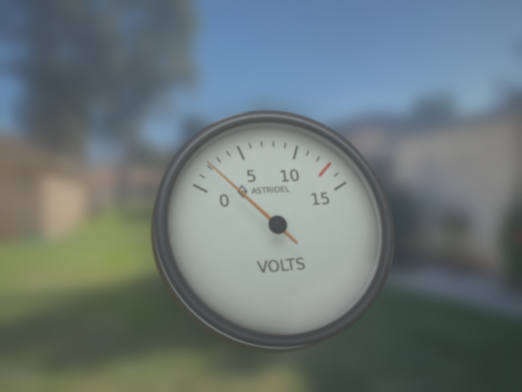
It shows 2; V
